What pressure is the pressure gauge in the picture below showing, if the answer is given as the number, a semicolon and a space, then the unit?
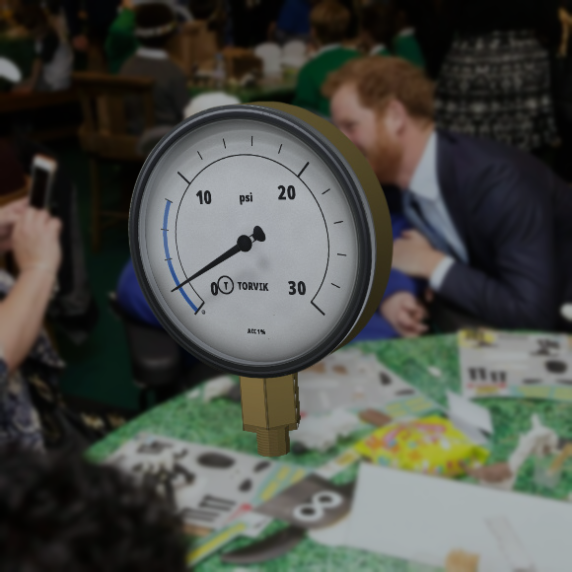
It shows 2; psi
